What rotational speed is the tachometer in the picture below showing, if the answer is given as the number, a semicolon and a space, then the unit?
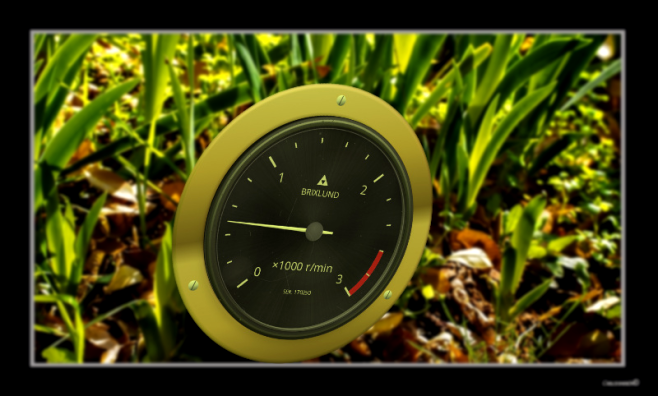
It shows 500; rpm
